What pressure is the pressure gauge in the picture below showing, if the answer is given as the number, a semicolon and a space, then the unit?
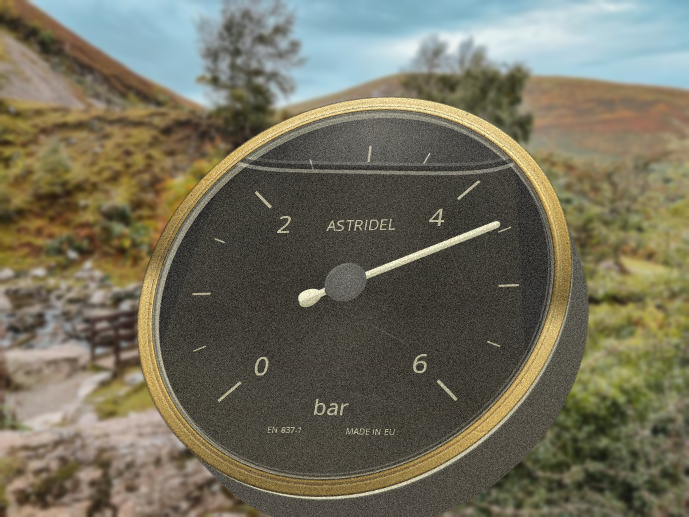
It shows 4.5; bar
